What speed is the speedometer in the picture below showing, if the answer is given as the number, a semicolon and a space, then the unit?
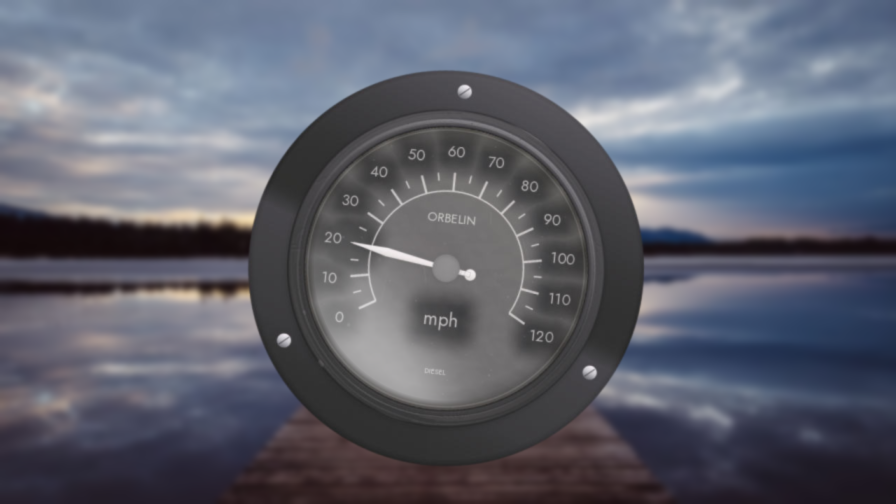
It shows 20; mph
